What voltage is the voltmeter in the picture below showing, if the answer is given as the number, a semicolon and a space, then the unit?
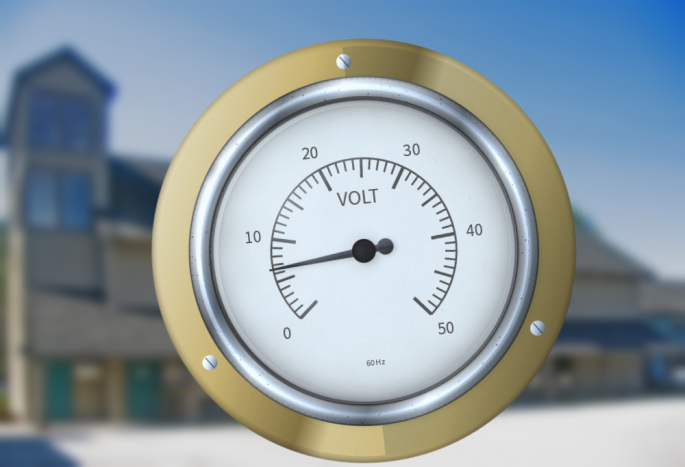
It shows 6.5; V
